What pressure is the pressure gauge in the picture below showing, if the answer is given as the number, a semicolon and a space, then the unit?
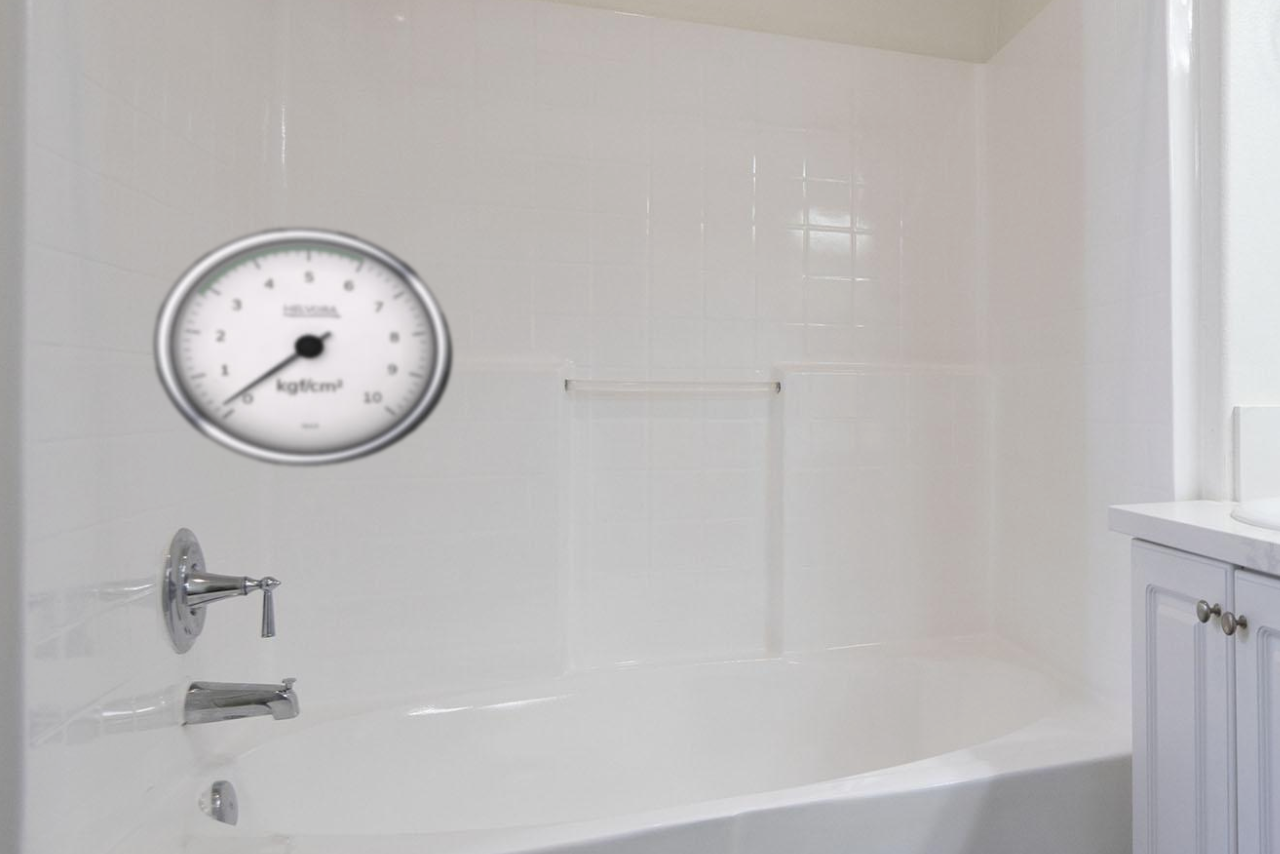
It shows 0.2; kg/cm²
